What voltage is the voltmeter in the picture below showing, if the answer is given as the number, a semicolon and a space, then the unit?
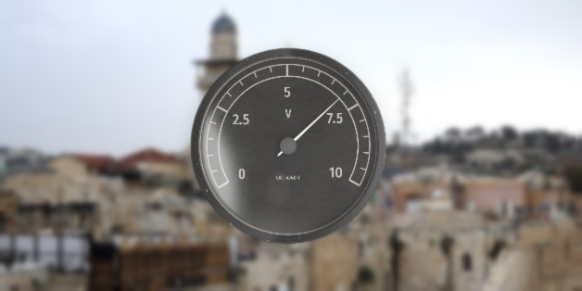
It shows 7; V
